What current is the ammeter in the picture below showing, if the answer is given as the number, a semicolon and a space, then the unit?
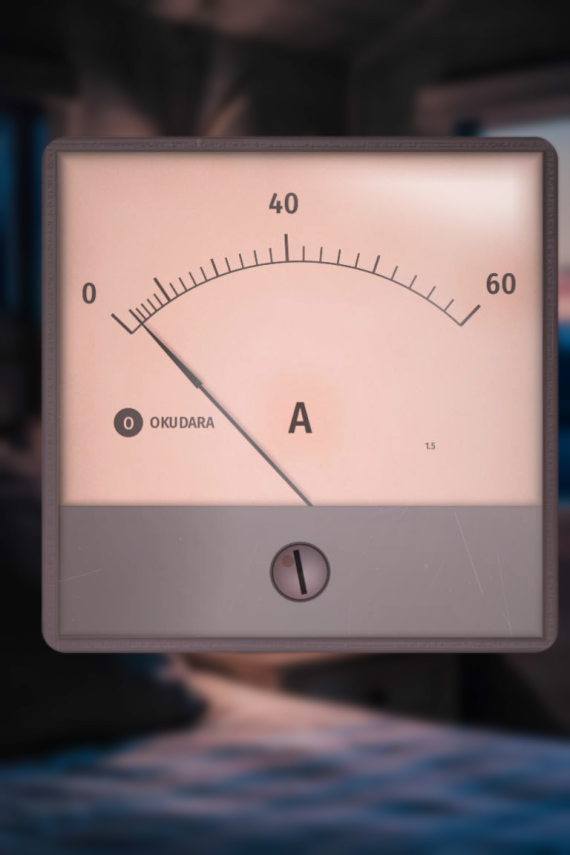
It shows 10; A
